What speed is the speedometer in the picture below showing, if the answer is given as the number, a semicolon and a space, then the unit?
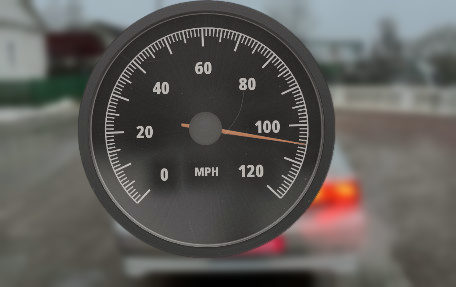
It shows 105; mph
